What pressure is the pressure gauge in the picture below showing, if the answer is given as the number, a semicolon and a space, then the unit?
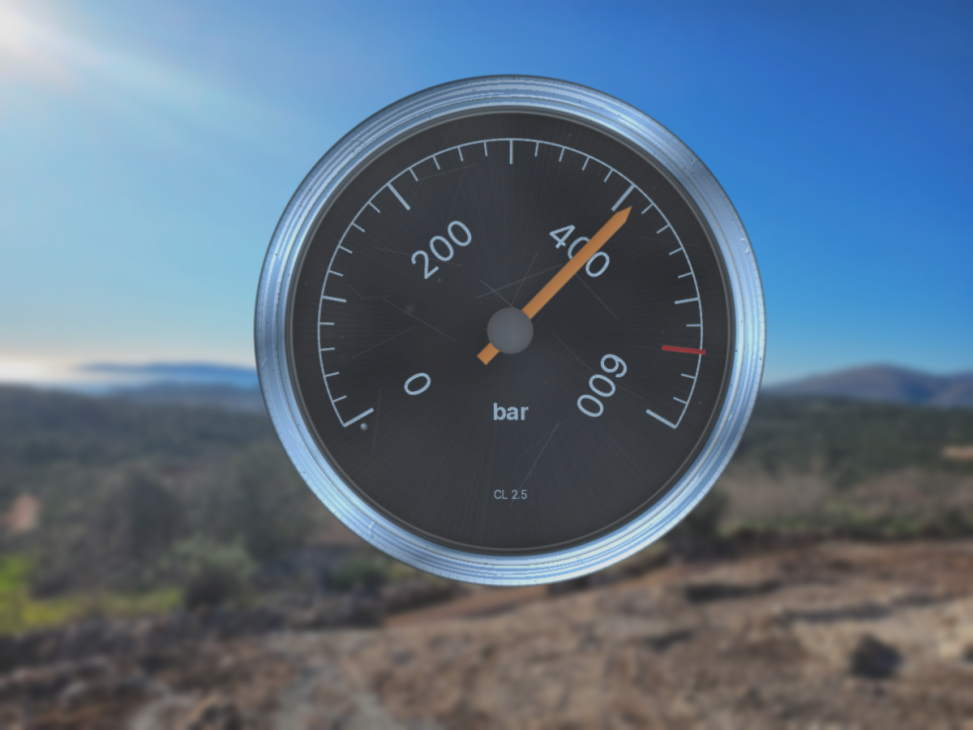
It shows 410; bar
